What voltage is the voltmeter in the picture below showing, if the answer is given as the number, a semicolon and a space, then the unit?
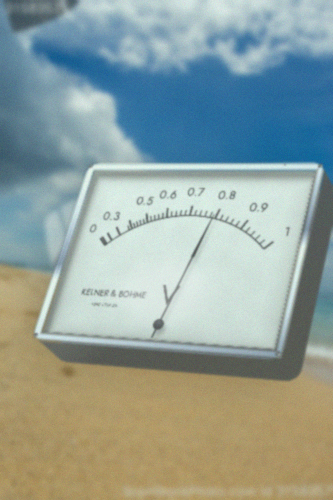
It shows 0.8; V
